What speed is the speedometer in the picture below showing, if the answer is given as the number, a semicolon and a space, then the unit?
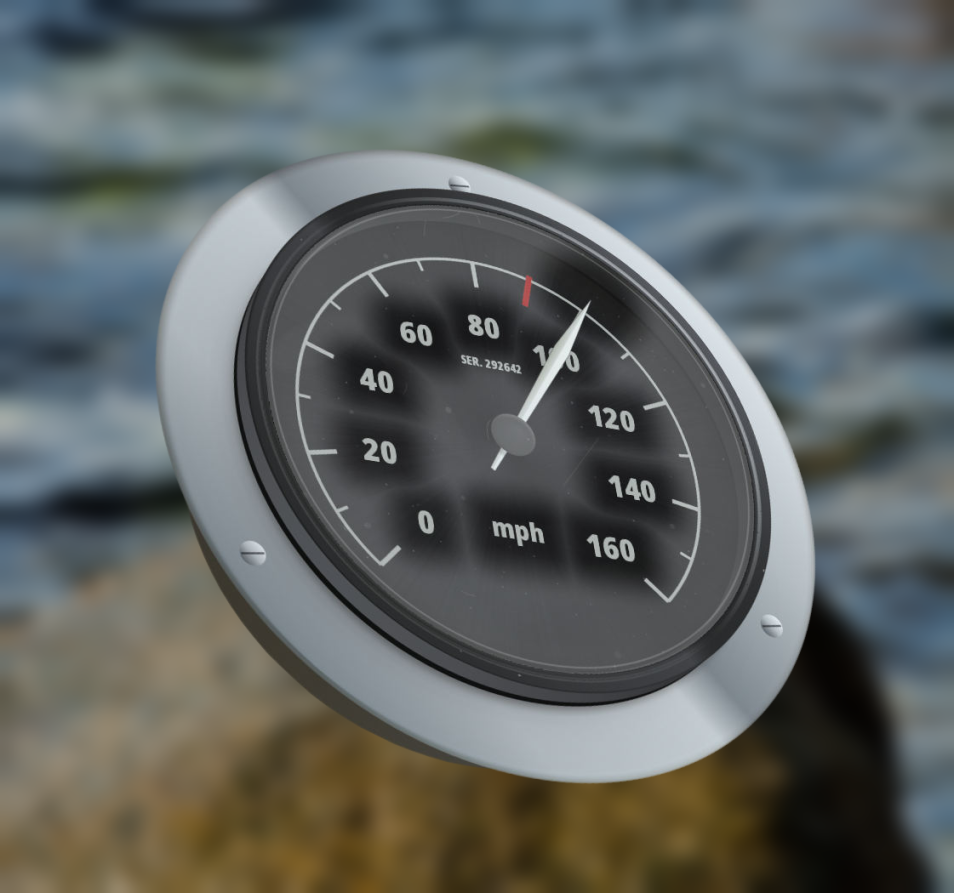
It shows 100; mph
